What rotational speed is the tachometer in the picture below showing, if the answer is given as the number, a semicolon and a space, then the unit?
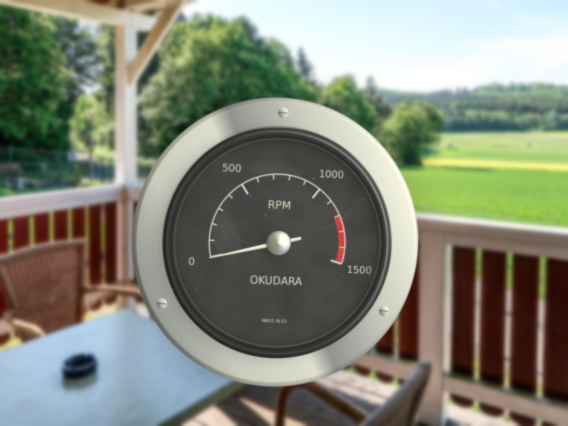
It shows 0; rpm
